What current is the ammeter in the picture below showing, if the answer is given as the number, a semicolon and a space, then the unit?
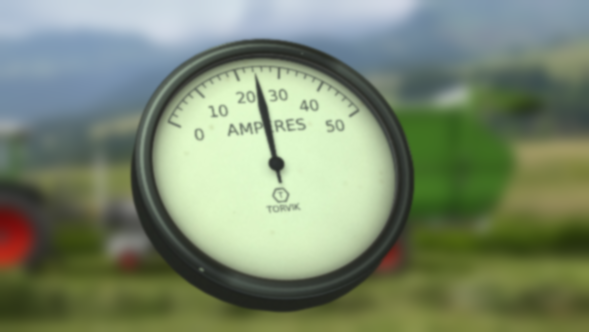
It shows 24; A
